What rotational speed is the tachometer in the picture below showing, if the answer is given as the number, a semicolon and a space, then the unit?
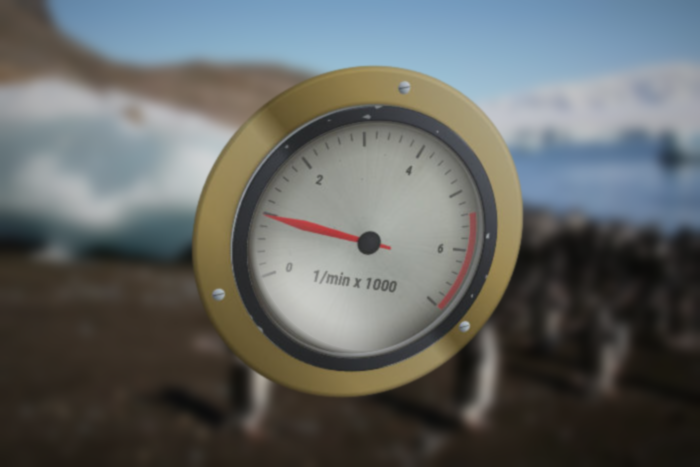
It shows 1000; rpm
